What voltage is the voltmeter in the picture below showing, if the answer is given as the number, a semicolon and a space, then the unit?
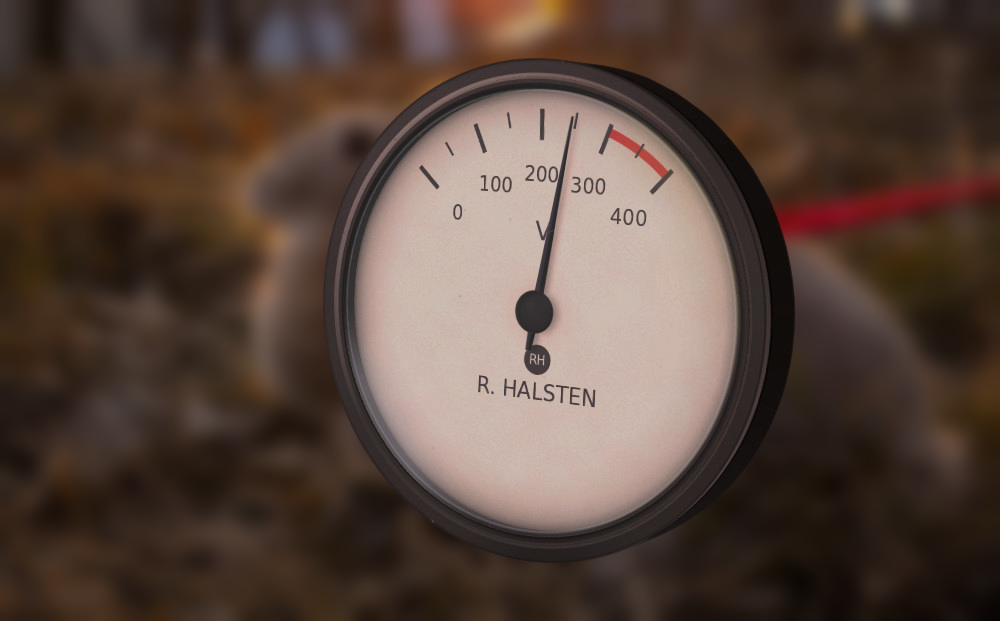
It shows 250; V
